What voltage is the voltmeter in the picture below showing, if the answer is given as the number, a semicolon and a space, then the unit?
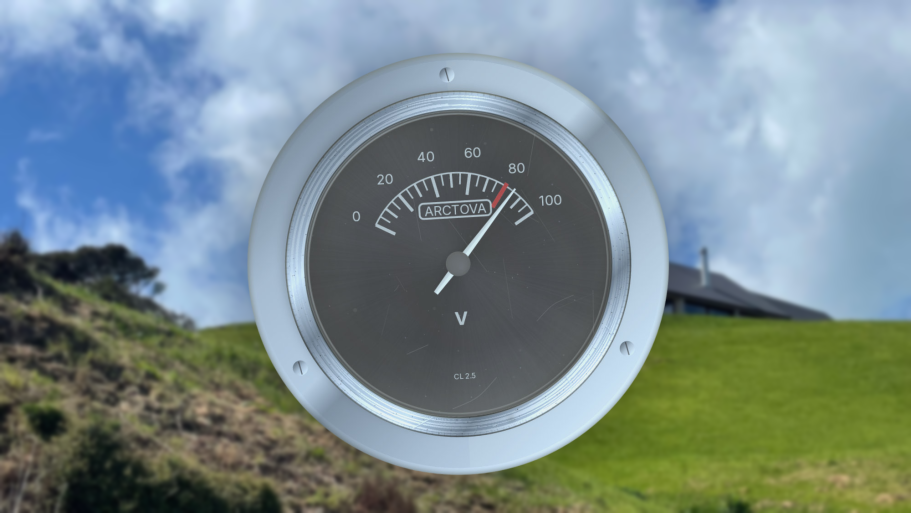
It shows 85; V
